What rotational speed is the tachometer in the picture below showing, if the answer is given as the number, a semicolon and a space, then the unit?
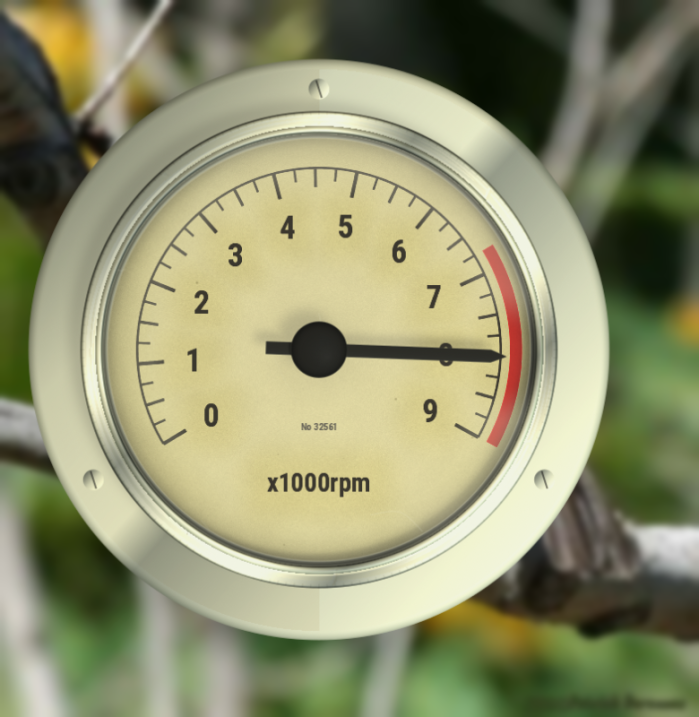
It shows 8000; rpm
